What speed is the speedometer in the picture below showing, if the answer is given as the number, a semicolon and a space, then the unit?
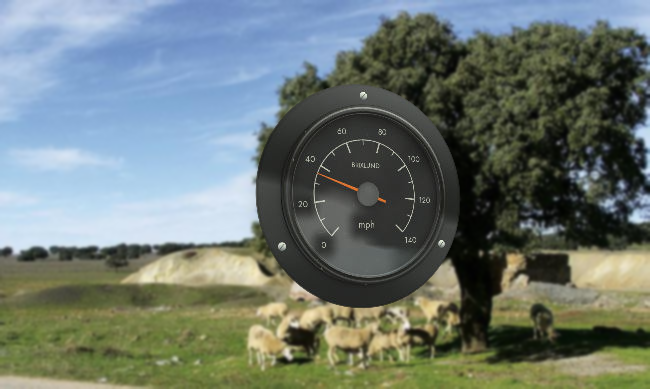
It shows 35; mph
